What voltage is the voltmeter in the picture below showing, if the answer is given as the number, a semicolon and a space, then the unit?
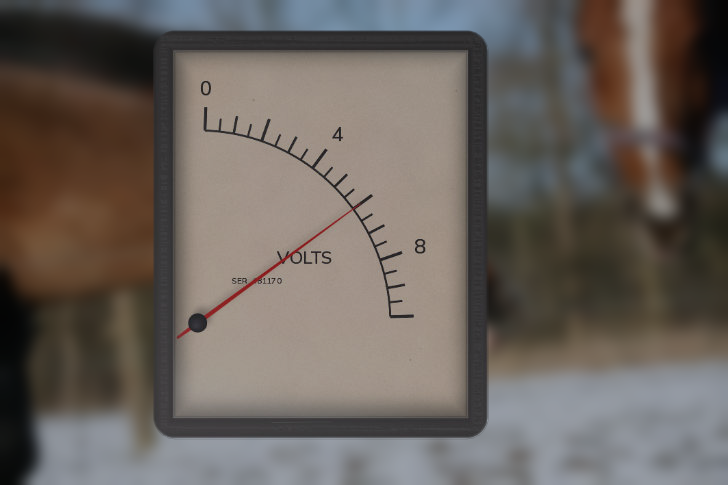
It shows 6; V
